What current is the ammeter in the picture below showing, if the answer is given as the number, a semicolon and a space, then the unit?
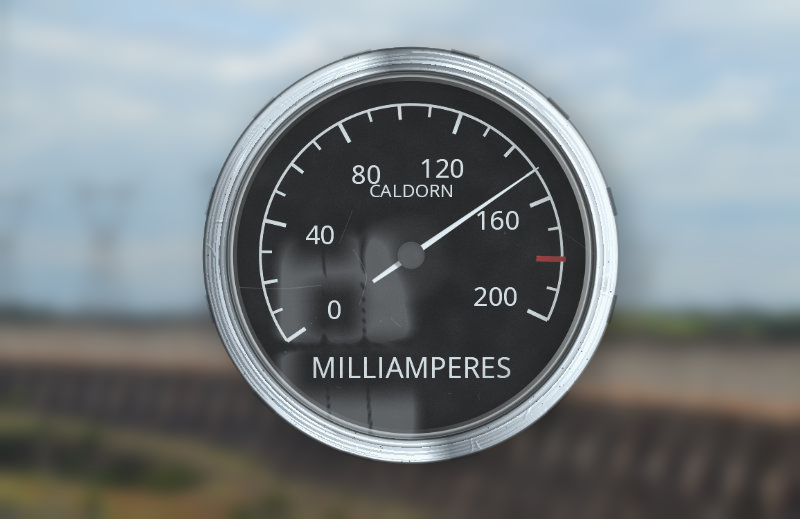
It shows 150; mA
